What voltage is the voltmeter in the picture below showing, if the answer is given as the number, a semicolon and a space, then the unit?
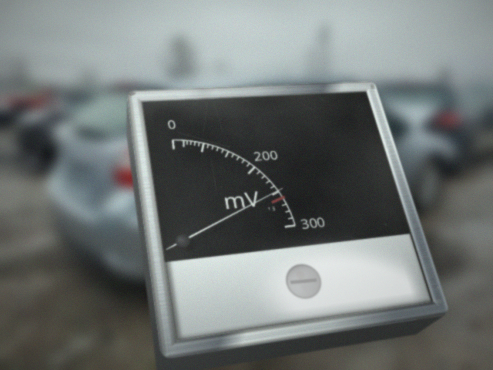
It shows 250; mV
